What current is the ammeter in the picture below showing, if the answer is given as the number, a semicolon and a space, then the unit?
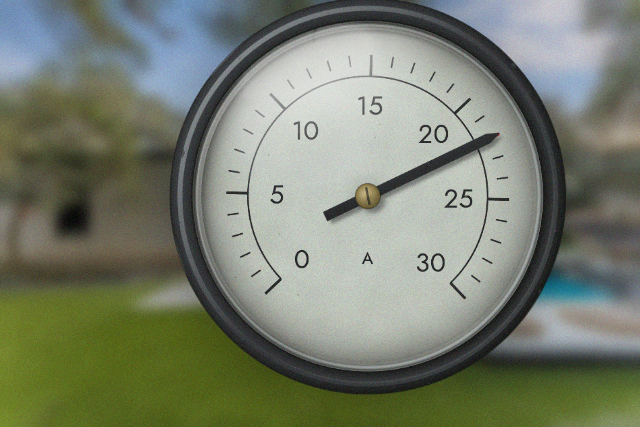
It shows 22; A
